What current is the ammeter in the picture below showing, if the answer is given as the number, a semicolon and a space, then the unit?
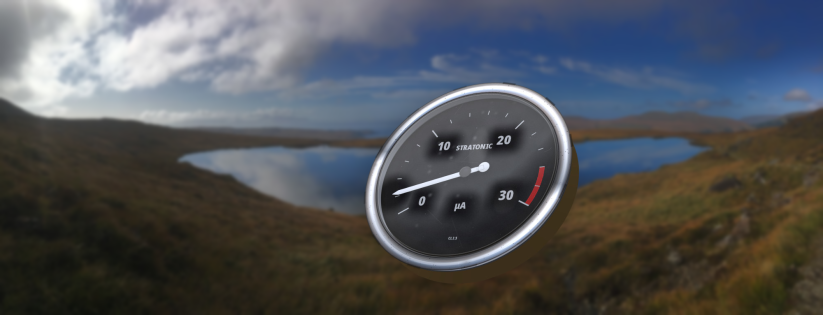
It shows 2; µA
